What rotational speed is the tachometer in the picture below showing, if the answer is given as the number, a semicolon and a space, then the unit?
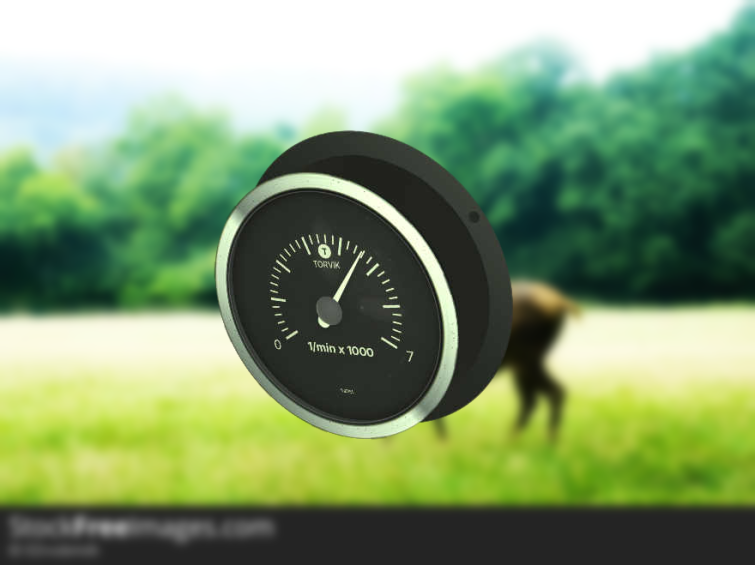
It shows 4600; rpm
